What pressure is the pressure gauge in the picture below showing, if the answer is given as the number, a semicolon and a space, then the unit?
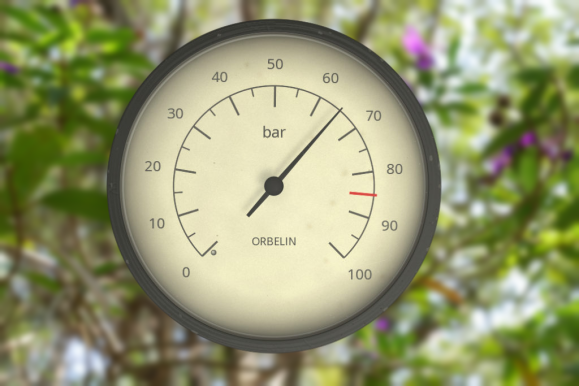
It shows 65; bar
